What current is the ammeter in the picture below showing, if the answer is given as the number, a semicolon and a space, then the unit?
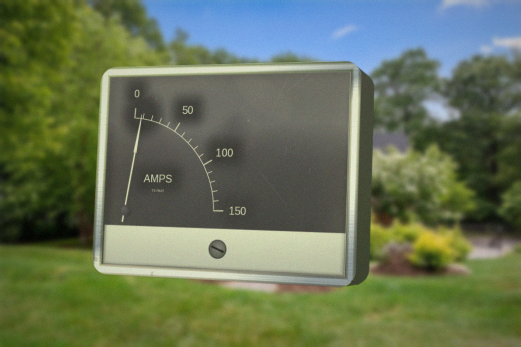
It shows 10; A
